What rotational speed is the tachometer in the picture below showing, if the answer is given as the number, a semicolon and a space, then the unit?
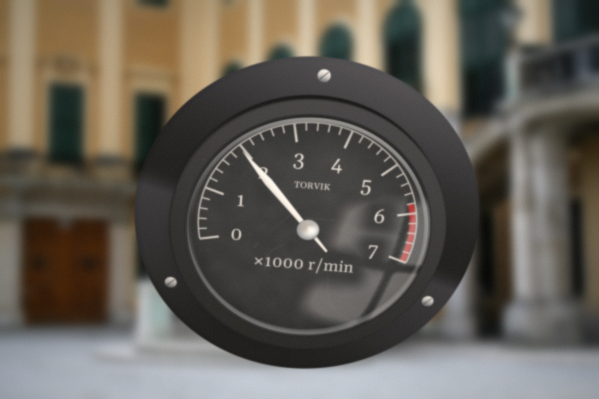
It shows 2000; rpm
